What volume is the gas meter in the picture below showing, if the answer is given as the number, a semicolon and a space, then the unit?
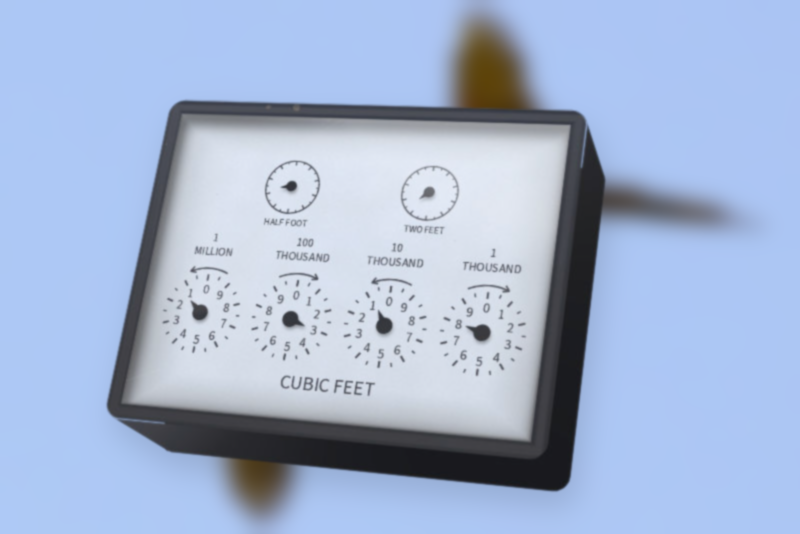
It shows 130800; ft³
